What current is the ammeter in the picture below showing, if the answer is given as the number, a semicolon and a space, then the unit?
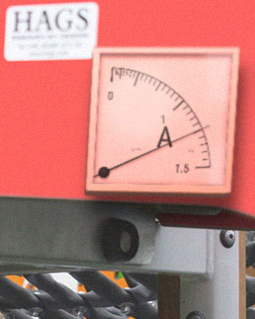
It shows 1.25; A
